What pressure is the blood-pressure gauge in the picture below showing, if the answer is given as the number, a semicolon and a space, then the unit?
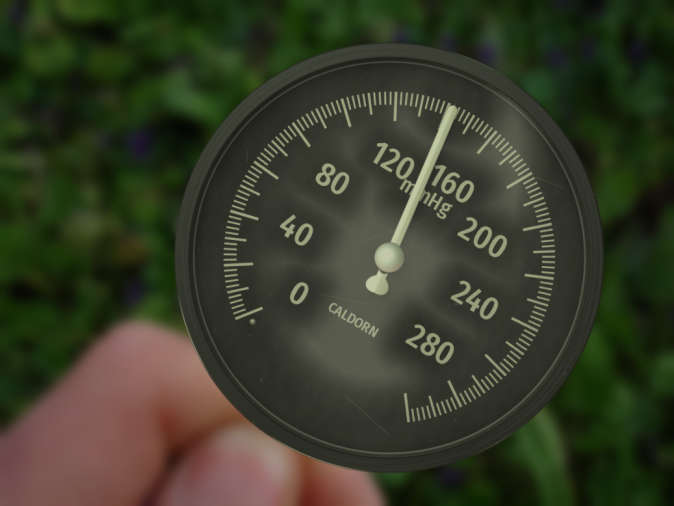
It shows 142; mmHg
